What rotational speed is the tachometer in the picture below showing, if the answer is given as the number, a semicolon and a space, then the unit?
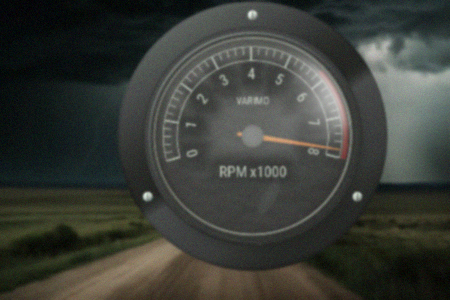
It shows 7800; rpm
